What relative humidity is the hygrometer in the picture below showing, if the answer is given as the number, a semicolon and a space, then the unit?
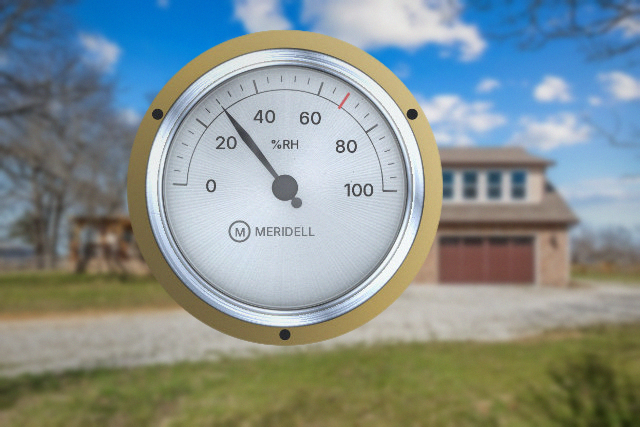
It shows 28; %
